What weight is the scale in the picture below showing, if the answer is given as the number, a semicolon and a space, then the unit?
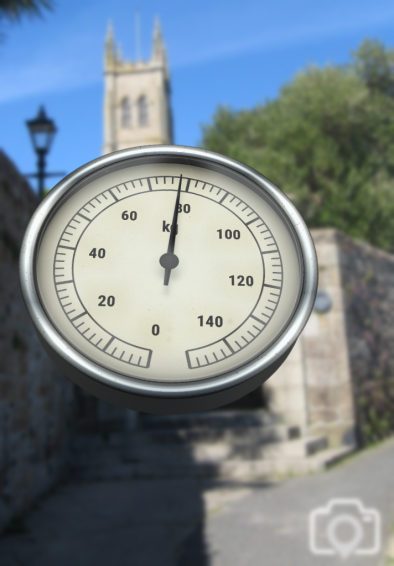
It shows 78; kg
